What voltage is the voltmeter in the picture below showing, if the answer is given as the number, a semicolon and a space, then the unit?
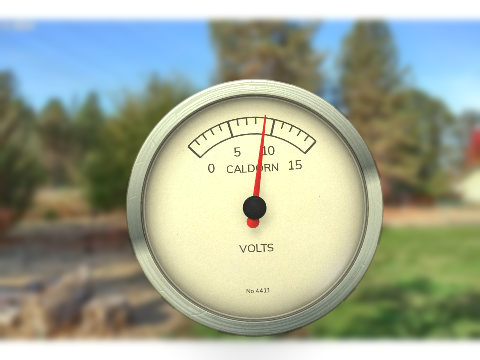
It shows 9; V
